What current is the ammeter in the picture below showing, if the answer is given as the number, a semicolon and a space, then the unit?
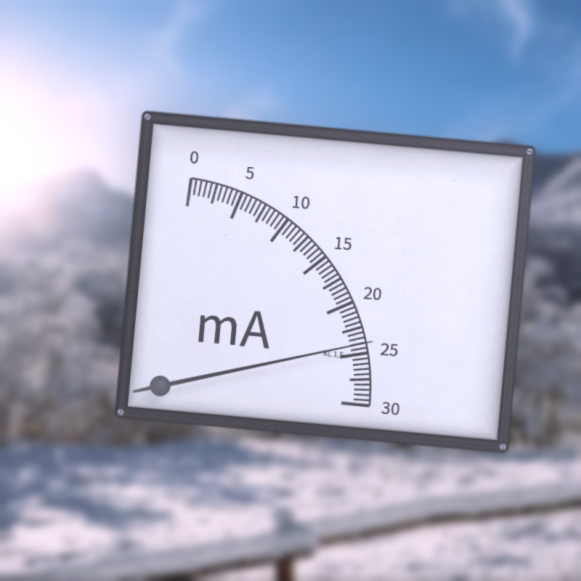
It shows 24; mA
